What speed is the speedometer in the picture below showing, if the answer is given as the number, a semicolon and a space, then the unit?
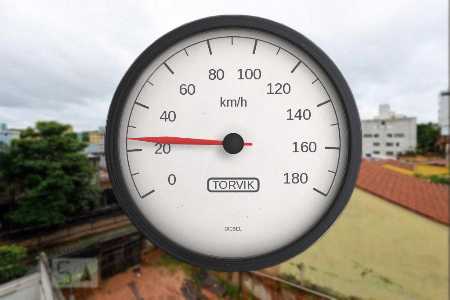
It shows 25; km/h
